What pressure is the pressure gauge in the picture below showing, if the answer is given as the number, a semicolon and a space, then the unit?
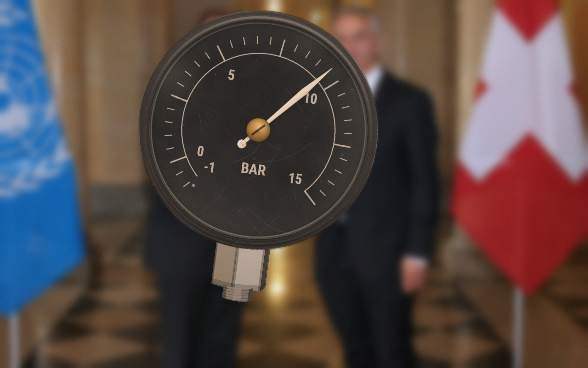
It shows 9.5; bar
